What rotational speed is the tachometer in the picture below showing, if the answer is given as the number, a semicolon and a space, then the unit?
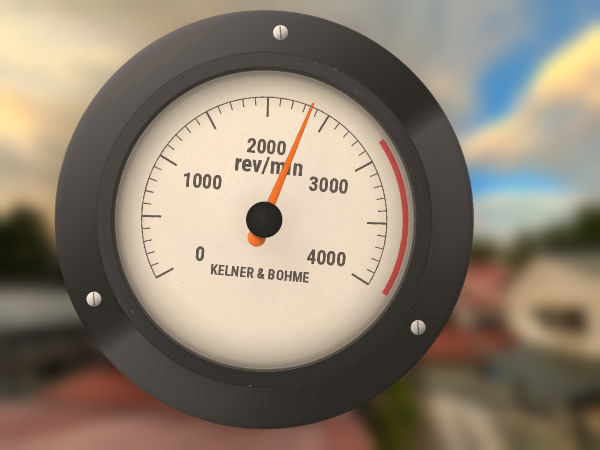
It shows 2350; rpm
